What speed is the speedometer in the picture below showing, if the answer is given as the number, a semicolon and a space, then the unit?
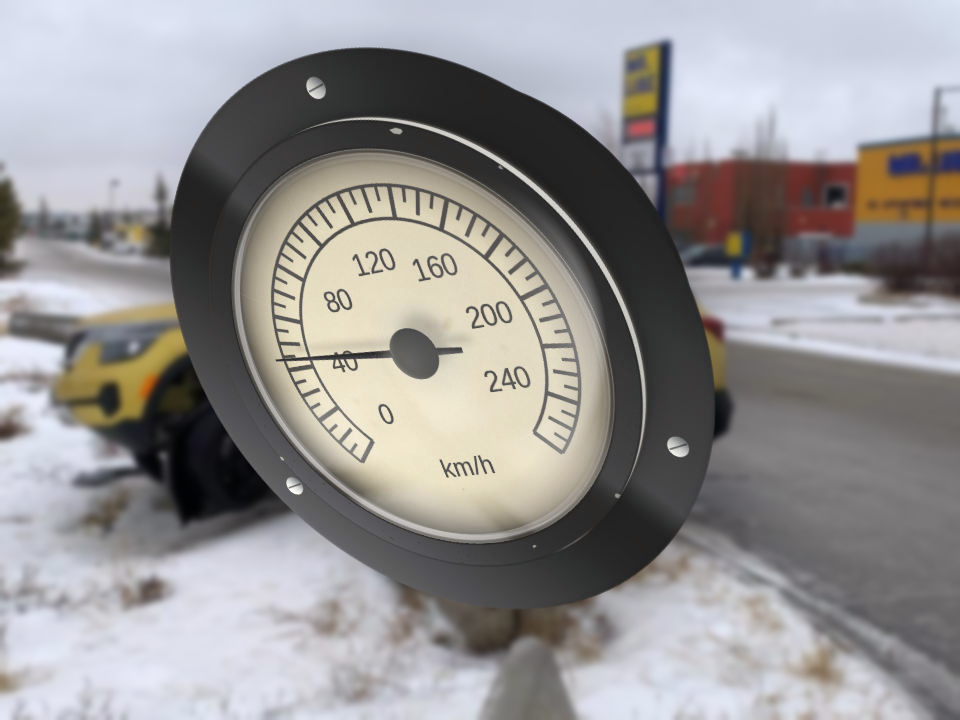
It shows 45; km/h
